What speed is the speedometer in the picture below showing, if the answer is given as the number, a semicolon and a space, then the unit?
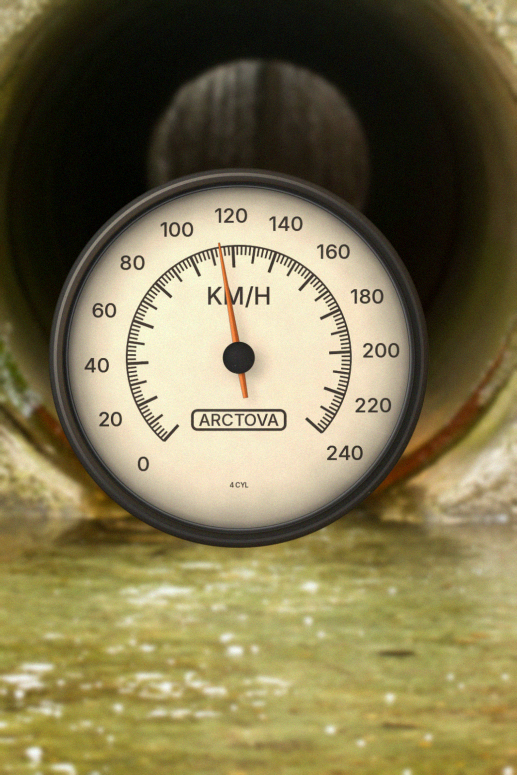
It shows 114; km/h
